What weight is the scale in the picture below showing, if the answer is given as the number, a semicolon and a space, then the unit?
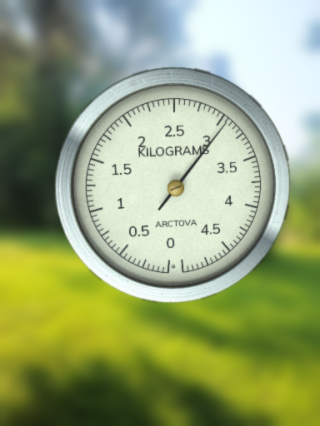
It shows 3.05; kg
